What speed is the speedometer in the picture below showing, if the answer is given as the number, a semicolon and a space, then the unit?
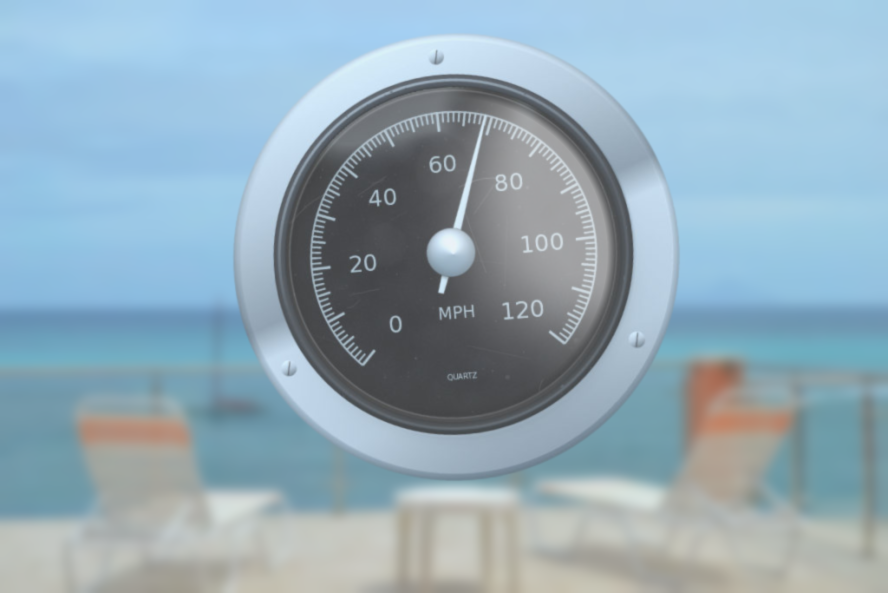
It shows 69; mph
